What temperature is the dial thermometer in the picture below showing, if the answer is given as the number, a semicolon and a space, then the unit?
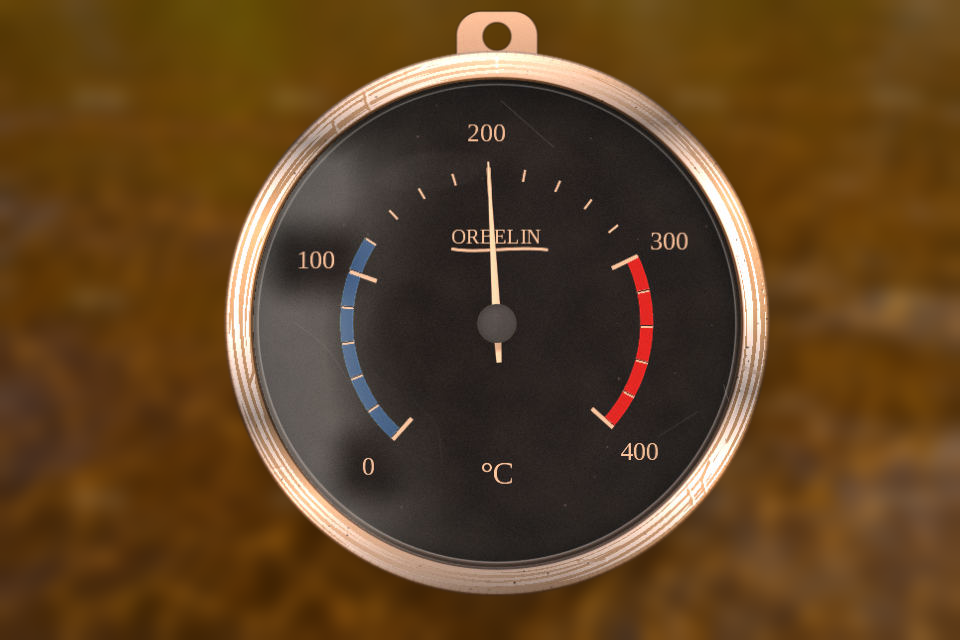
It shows 200; °C
